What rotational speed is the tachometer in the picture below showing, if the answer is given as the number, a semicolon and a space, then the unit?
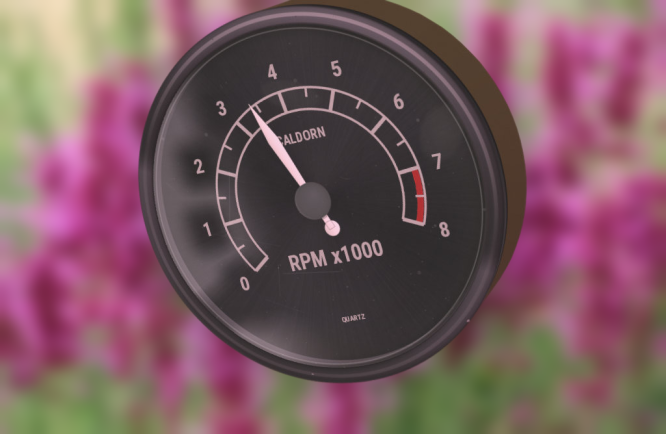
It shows 3500; rpm
